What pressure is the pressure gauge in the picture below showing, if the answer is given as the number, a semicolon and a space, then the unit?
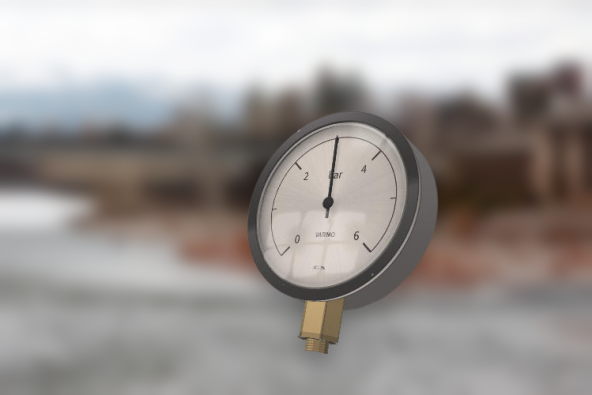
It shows 3; bar
